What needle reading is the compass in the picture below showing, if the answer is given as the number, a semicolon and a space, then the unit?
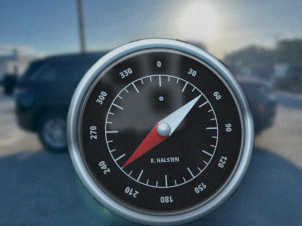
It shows 230; °
